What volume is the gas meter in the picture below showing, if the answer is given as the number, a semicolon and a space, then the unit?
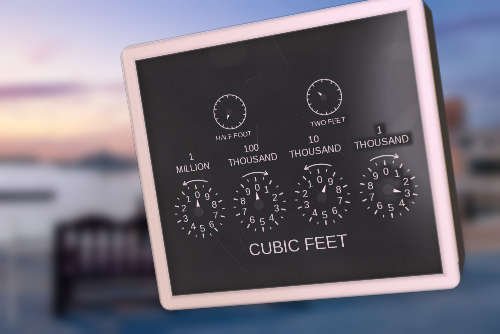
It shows 999300; ft³
